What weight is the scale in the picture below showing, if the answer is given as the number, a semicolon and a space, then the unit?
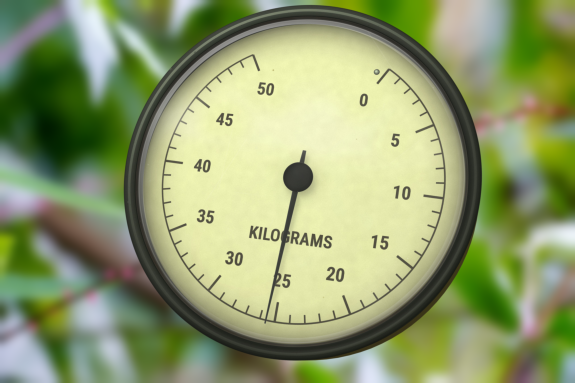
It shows 25.5; kg
